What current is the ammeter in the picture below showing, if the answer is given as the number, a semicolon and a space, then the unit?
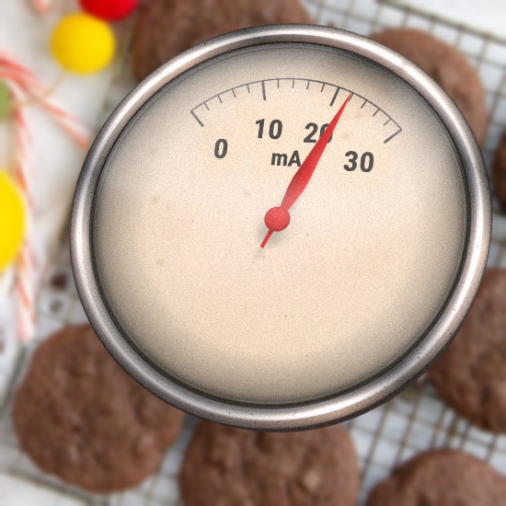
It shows 22; mA
